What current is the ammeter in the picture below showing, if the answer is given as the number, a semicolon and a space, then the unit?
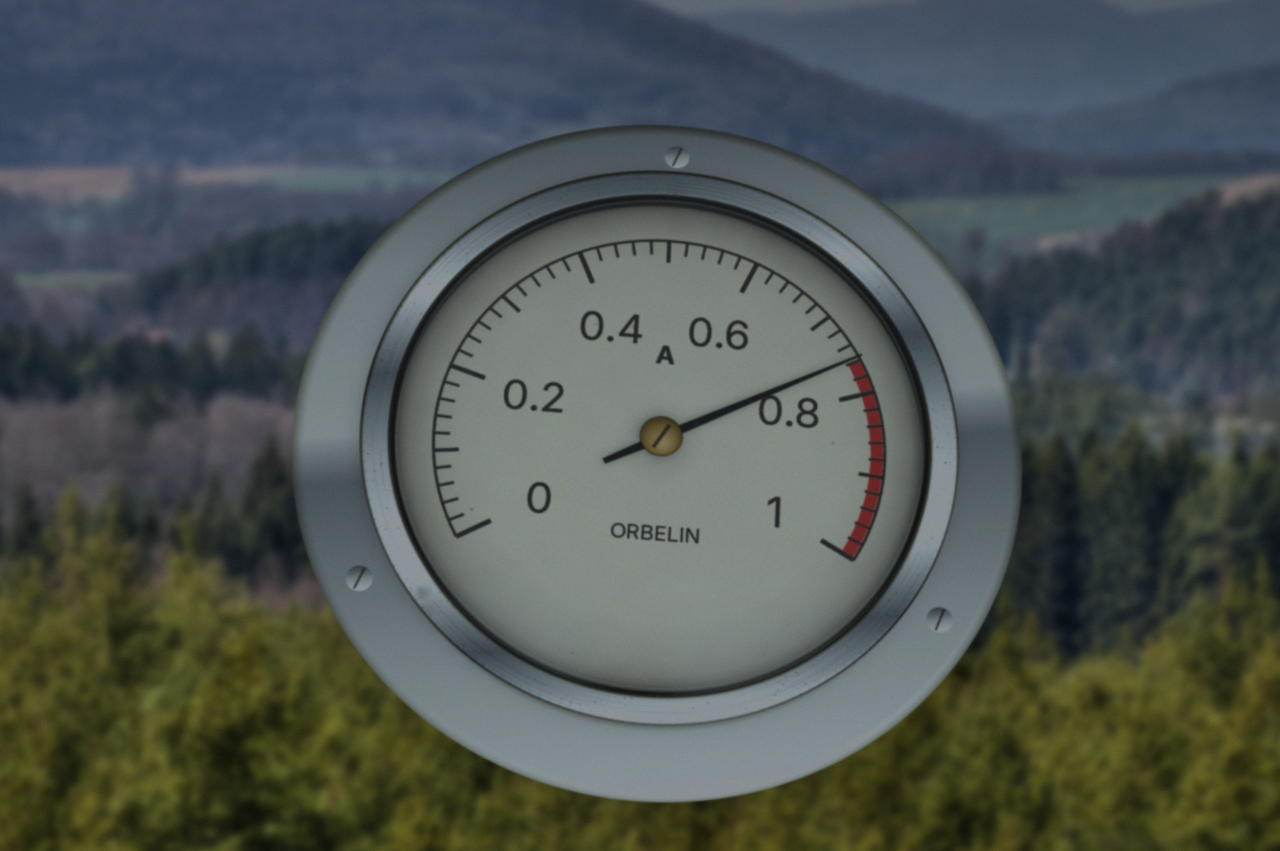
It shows 0.76; A
